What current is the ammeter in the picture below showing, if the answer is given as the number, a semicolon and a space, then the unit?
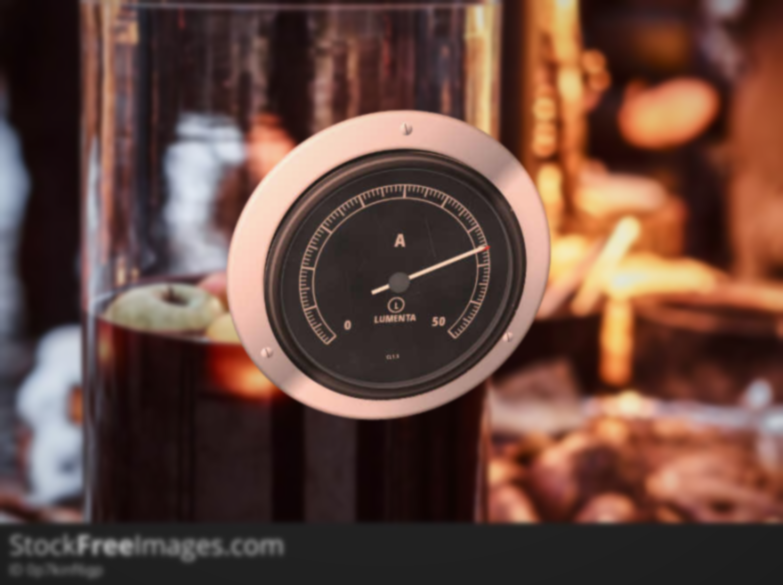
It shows 37.5; A
